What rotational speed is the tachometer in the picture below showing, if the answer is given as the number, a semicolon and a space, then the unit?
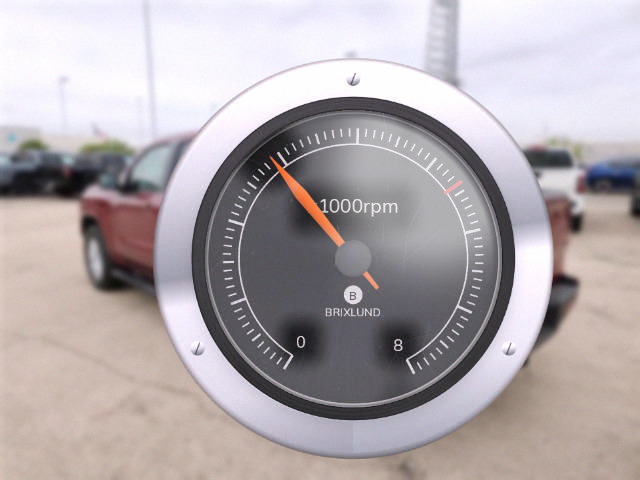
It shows 2900; rpm
